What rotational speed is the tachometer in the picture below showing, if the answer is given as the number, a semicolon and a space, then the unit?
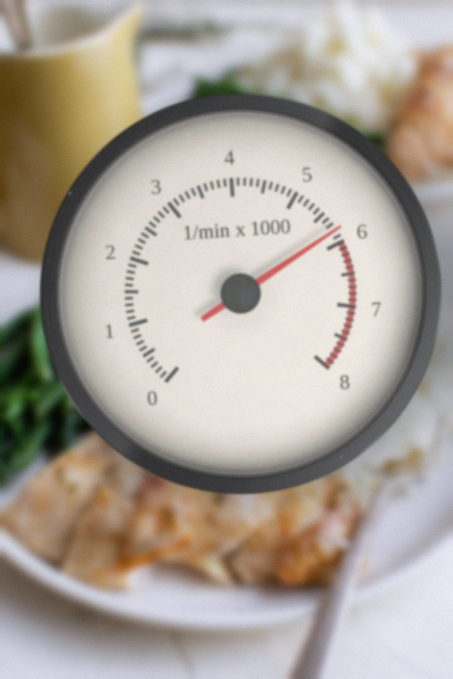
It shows 5800; rpm
